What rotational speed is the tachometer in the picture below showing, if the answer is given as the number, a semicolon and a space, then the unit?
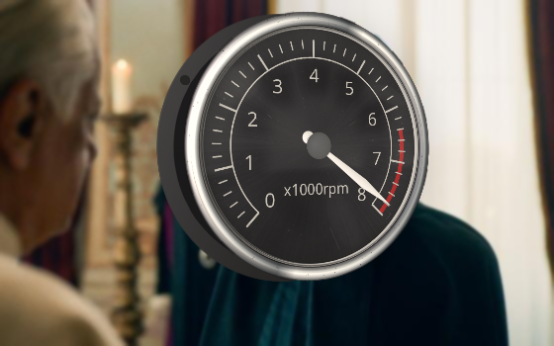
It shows 7800; rpm
